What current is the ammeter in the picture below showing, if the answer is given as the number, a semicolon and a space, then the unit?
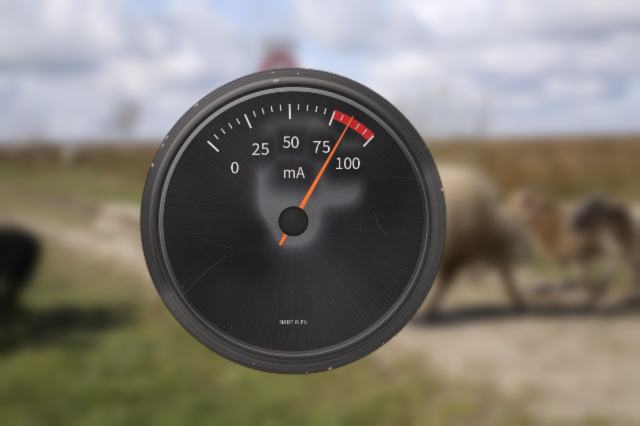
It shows 85; mA
